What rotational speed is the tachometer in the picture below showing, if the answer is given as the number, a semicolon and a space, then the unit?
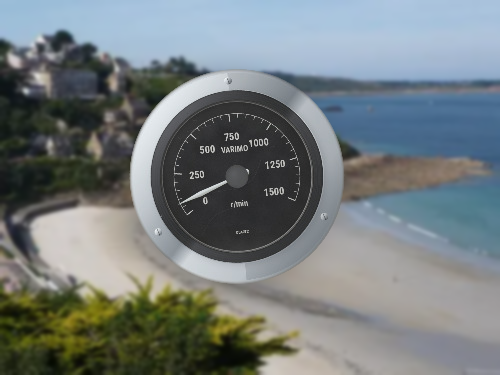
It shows 75; rpm
